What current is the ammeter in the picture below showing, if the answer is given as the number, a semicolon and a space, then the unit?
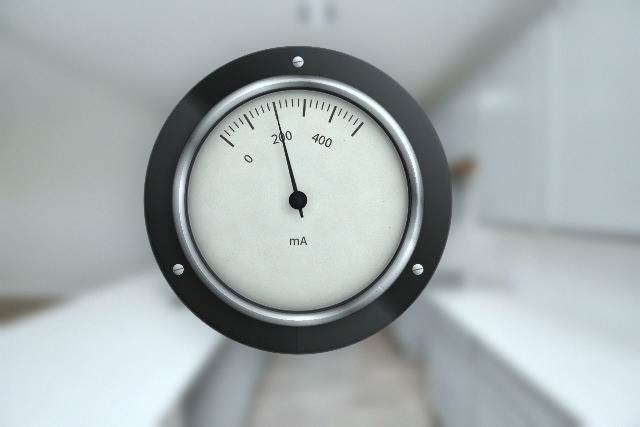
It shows 200; mA
